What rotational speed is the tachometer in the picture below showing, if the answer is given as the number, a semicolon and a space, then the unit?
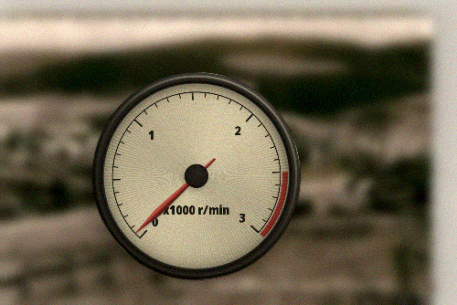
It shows 50; rpm
